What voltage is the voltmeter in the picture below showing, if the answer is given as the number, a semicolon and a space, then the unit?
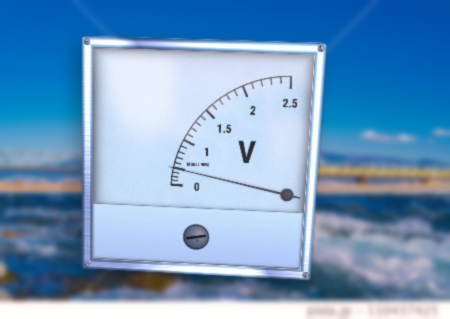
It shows 0.5; V
